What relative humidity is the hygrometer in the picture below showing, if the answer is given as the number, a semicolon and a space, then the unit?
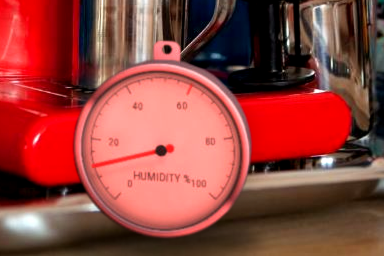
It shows 12; %
